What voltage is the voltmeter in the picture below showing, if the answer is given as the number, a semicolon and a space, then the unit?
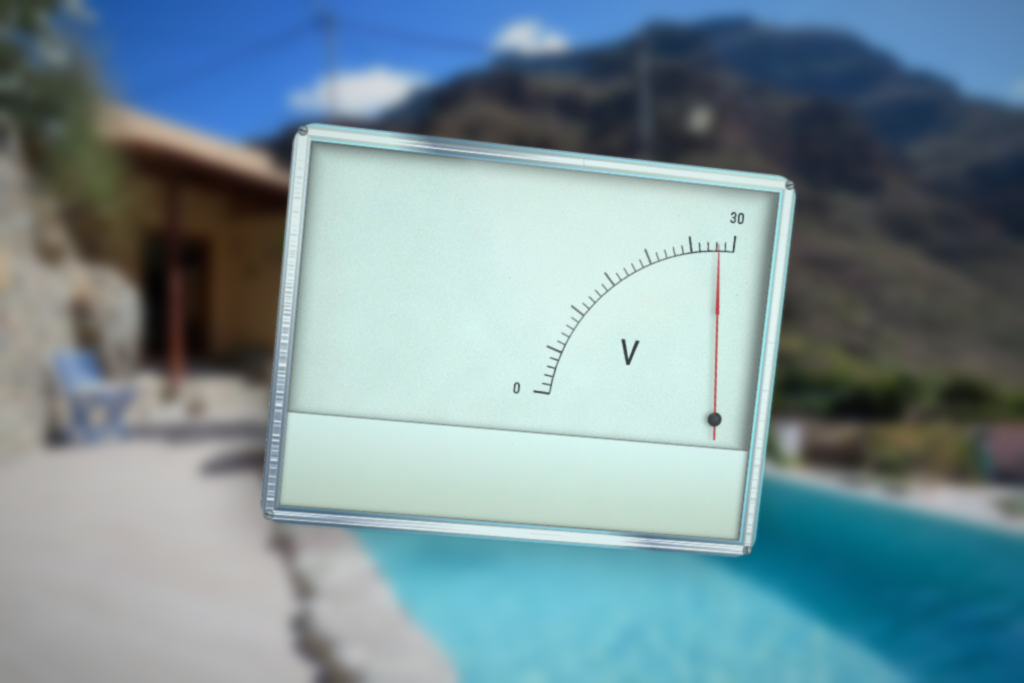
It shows 28; V
